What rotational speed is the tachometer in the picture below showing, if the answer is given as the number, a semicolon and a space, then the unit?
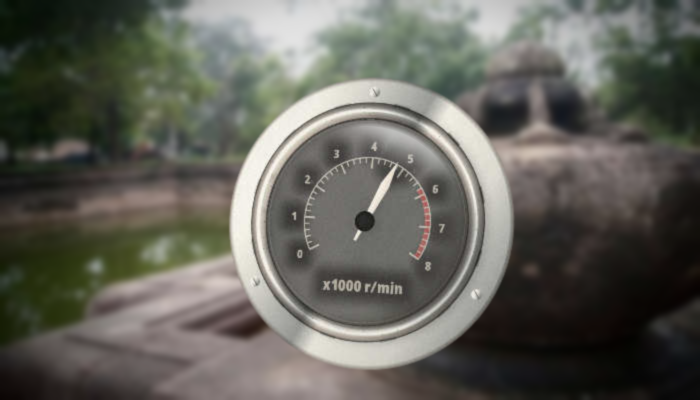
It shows 4800; rpm
